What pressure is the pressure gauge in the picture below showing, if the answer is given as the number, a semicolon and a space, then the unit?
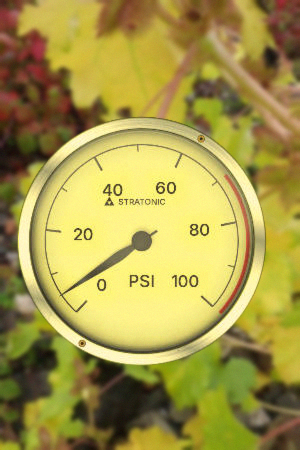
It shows 5; psi
